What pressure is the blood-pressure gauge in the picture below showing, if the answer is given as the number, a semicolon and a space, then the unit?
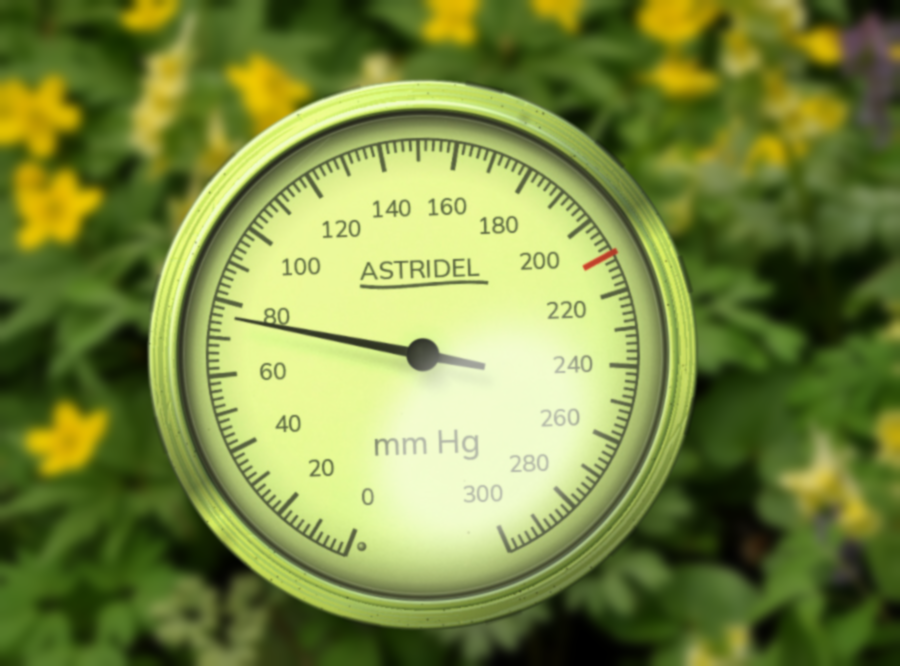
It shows 76; mmHg
